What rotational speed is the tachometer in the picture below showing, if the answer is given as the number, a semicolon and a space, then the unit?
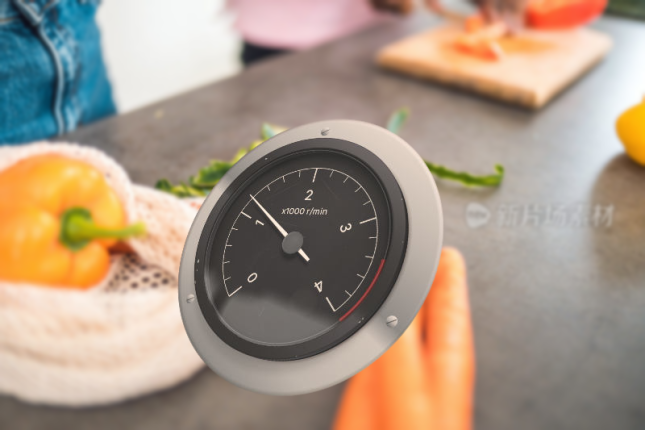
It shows 1200; rpm
